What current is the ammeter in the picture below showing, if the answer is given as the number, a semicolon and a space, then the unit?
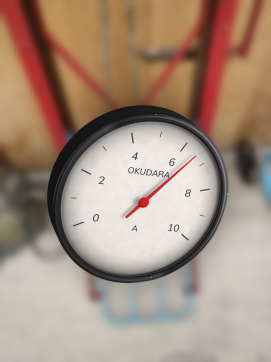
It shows 6.5; A
